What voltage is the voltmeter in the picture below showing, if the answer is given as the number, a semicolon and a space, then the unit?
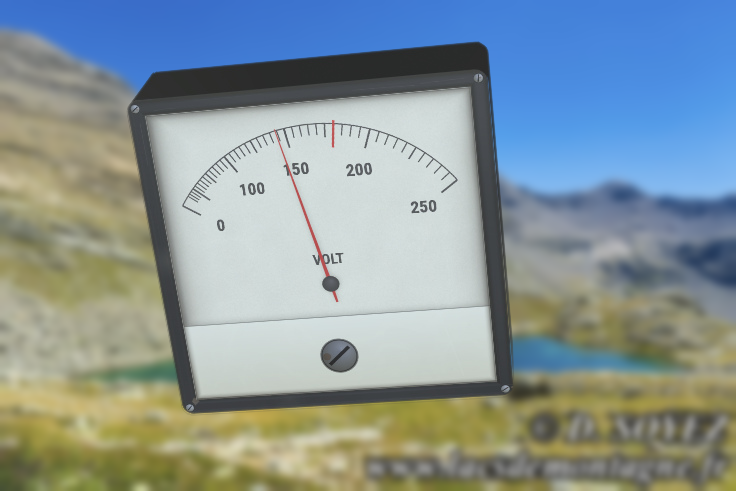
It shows 145; V
